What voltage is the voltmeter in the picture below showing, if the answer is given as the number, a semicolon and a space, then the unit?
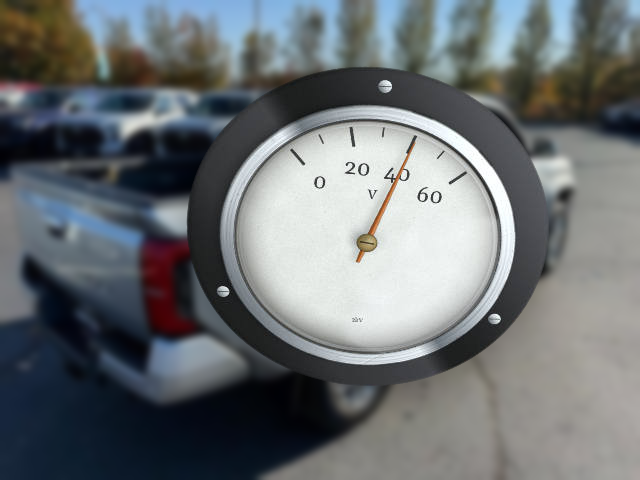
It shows 40; V
